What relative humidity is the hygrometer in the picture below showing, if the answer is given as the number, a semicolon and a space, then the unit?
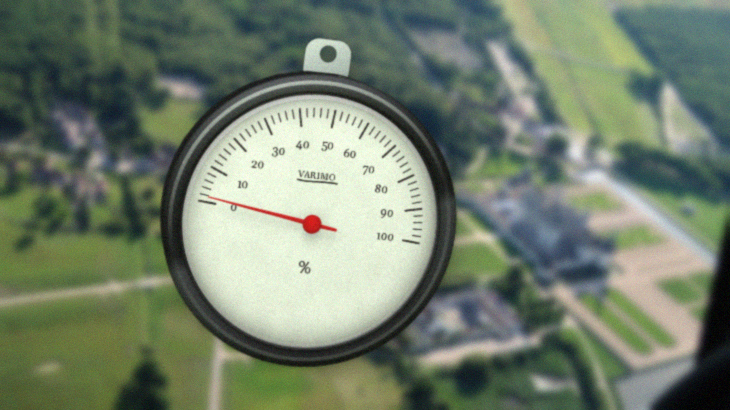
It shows 2; %
